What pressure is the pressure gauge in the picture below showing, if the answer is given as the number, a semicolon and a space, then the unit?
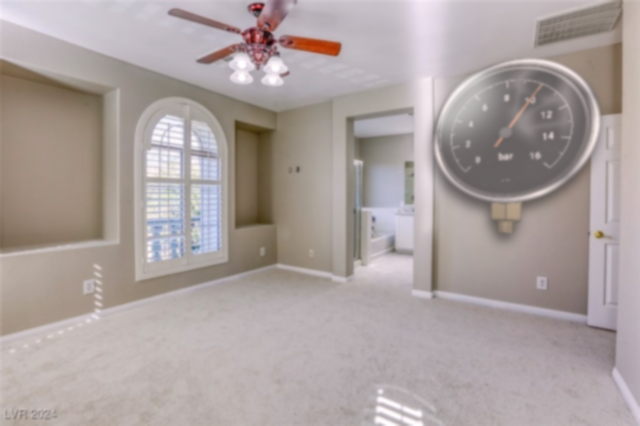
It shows 10; bar
